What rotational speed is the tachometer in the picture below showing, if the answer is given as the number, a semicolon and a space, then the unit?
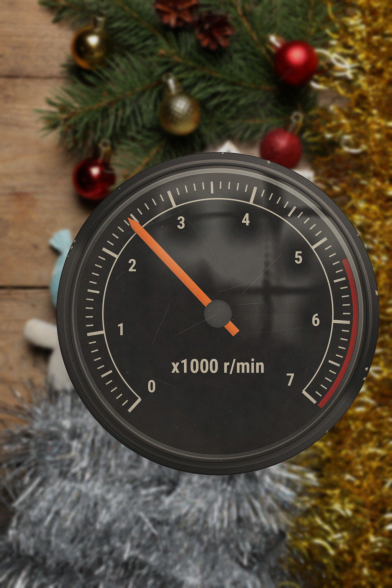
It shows 2450; rpm
